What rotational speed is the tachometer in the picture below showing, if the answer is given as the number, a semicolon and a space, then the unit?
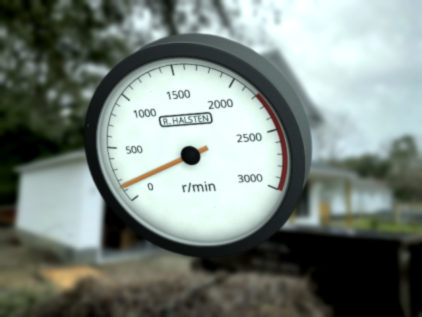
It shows 150; rpm
